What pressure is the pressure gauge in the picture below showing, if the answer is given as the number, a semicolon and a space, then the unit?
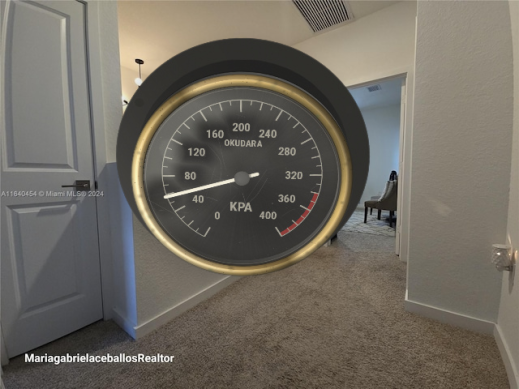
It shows 60; kPa
